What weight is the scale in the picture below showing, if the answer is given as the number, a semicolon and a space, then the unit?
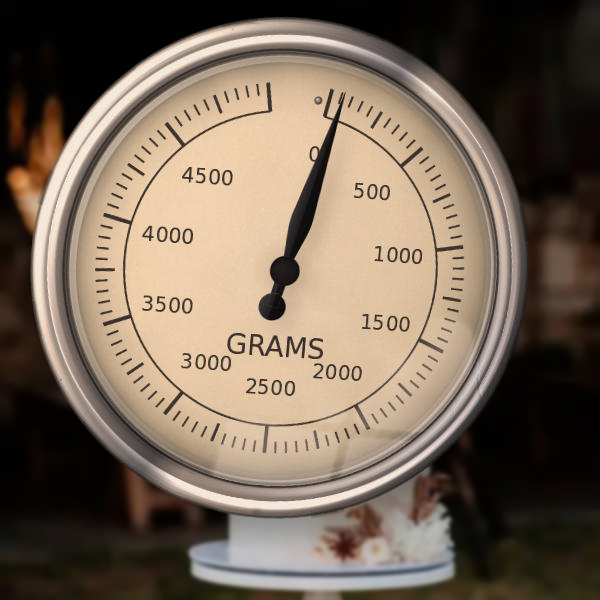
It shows 50; g
